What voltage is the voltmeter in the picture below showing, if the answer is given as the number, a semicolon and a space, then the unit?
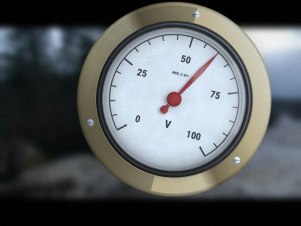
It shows 60; V
